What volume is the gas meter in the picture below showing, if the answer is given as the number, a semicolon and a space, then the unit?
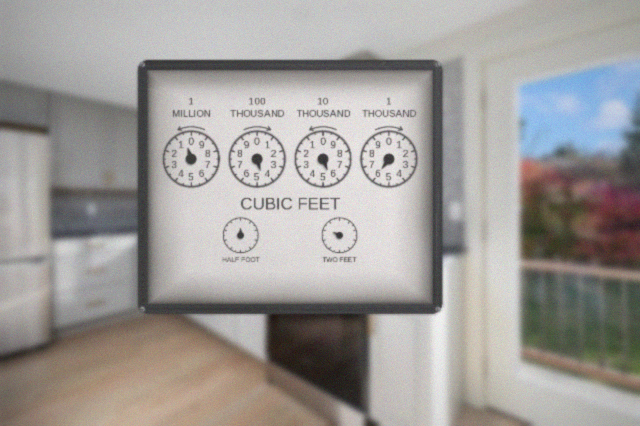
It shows 45600; ft³
